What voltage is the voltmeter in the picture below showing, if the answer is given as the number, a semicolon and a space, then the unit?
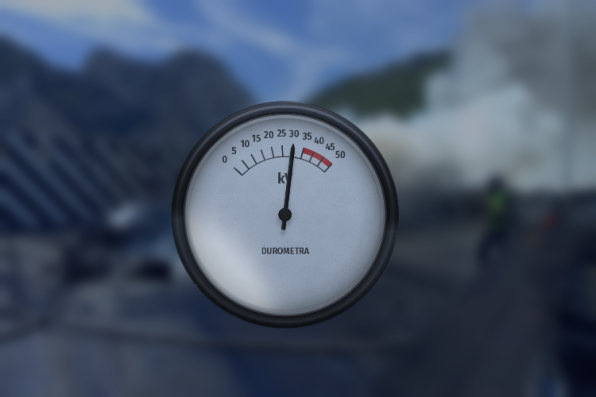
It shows 30; kV
